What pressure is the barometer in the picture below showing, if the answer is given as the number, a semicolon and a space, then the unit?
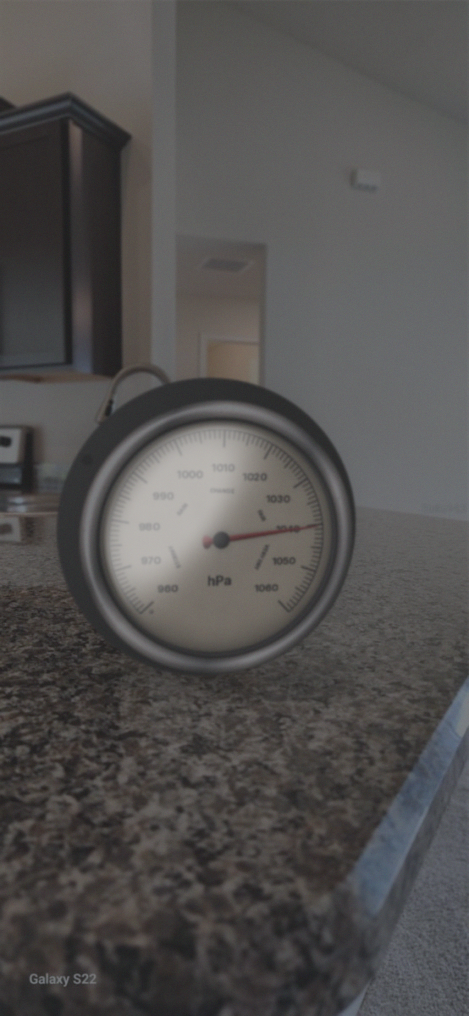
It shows 1040; hPa
